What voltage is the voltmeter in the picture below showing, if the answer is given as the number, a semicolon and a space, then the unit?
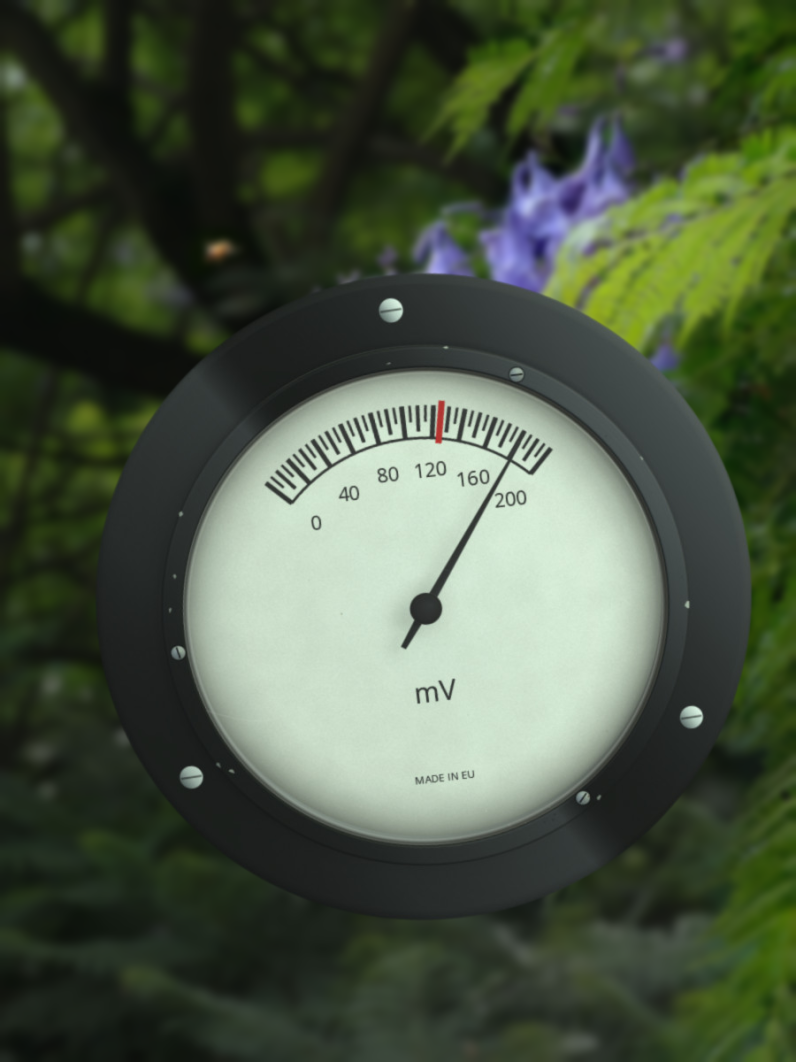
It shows 180; mV
